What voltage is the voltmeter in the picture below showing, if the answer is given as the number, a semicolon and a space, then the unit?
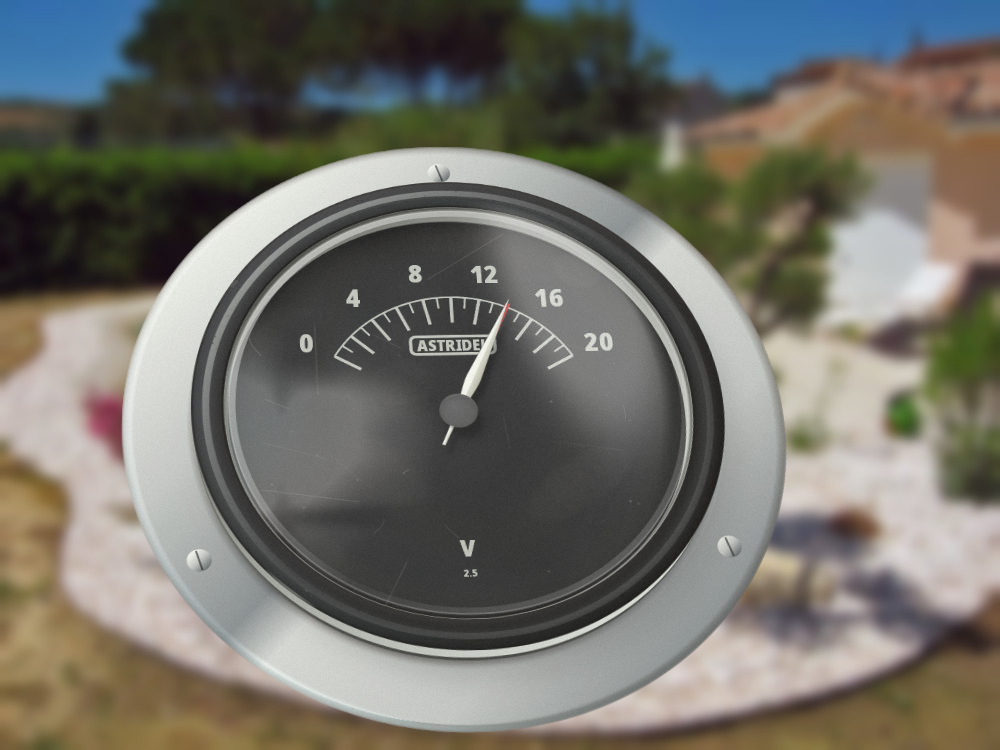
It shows 14; V
